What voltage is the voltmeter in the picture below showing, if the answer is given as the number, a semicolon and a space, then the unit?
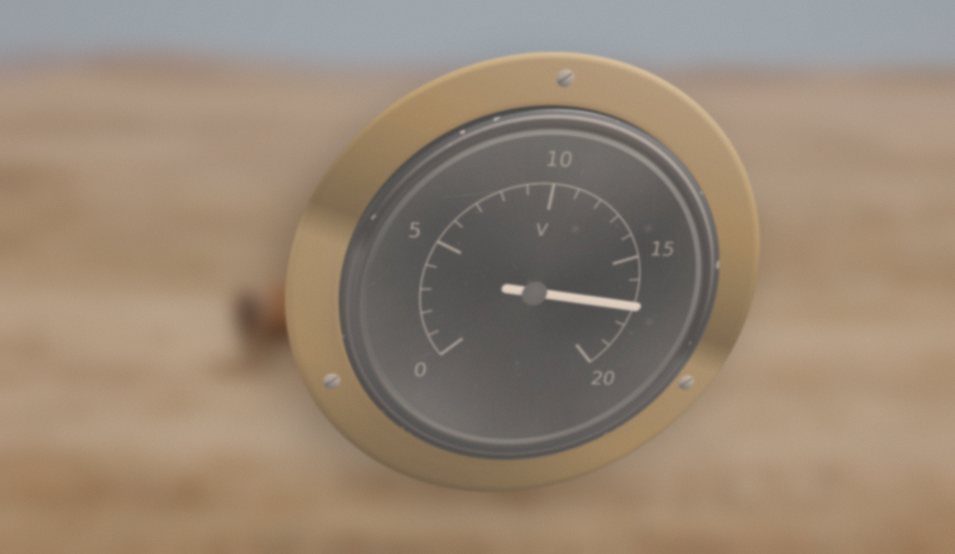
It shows 17; V
